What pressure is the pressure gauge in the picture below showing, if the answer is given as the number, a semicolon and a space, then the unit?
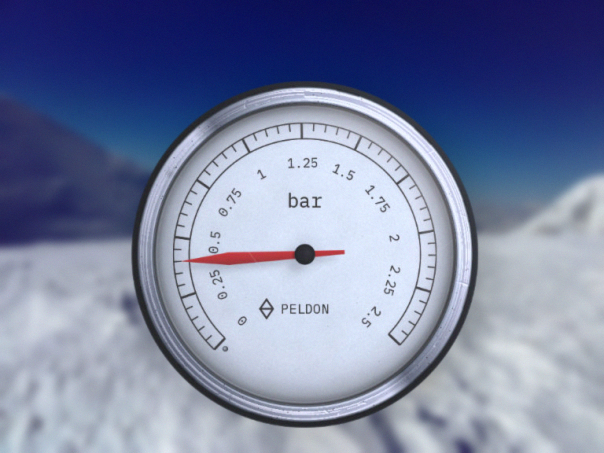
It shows 0.4; bar
